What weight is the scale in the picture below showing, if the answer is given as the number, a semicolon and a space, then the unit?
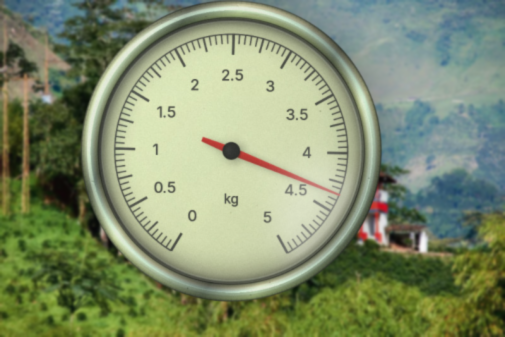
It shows 4.35; kg
